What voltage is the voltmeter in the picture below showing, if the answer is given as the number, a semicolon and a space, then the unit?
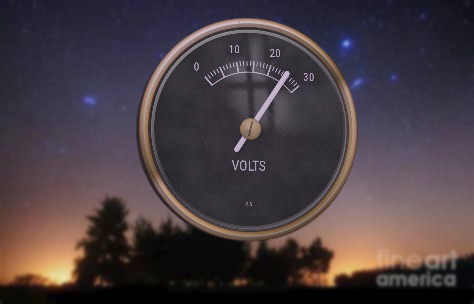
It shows 25; V
